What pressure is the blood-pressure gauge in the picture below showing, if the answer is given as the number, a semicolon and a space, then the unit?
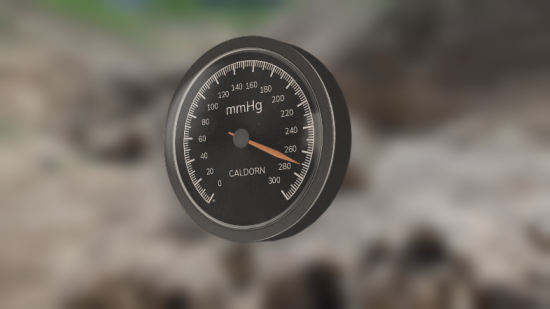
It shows 270; mmHg
